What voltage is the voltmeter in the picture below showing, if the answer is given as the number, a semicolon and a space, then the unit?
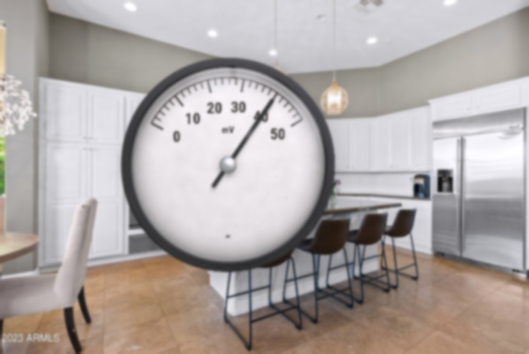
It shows 40; mV
